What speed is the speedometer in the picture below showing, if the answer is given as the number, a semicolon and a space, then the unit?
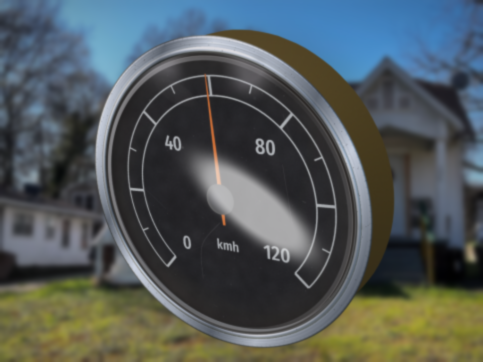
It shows 60; km/h
